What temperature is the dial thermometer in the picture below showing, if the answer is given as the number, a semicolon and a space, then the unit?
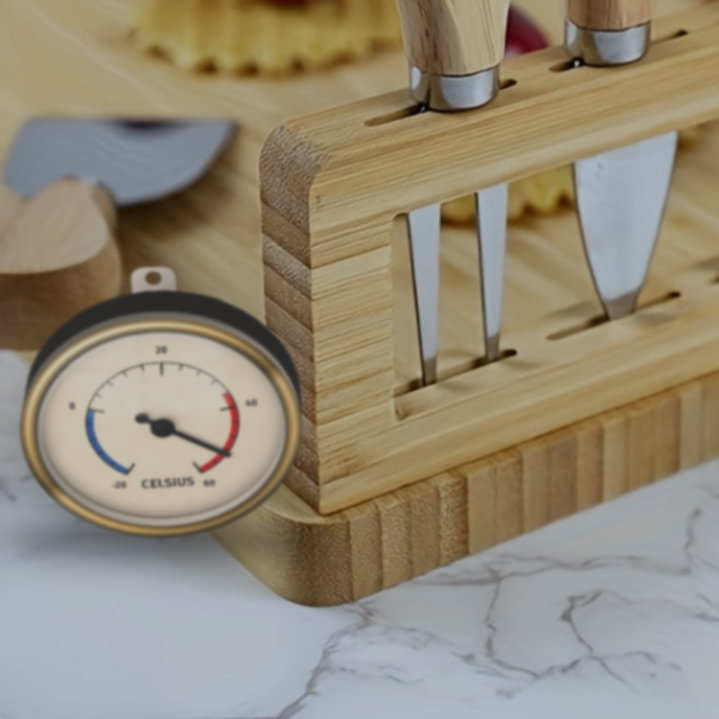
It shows 52; °C
